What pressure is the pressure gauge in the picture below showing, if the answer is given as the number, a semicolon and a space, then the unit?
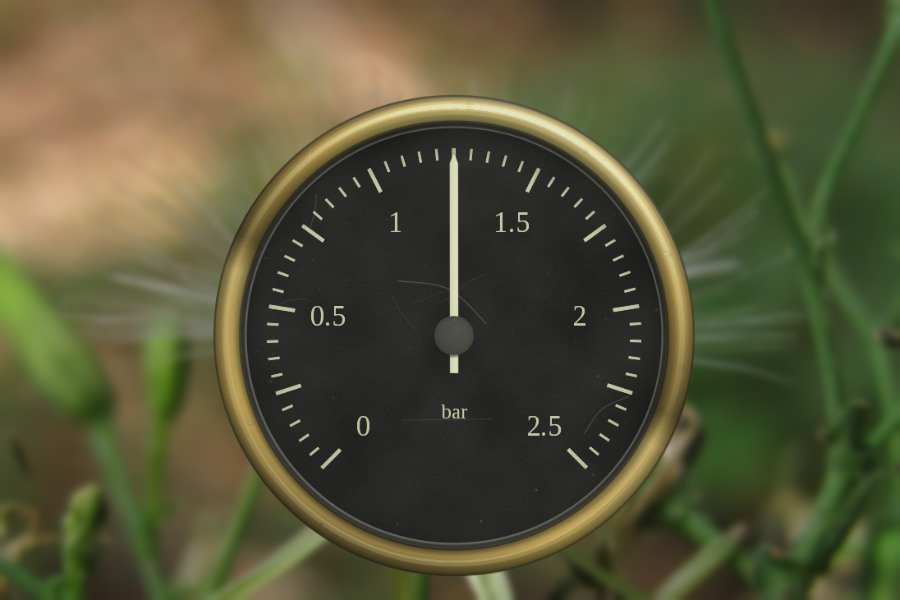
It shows 1.25; bar
